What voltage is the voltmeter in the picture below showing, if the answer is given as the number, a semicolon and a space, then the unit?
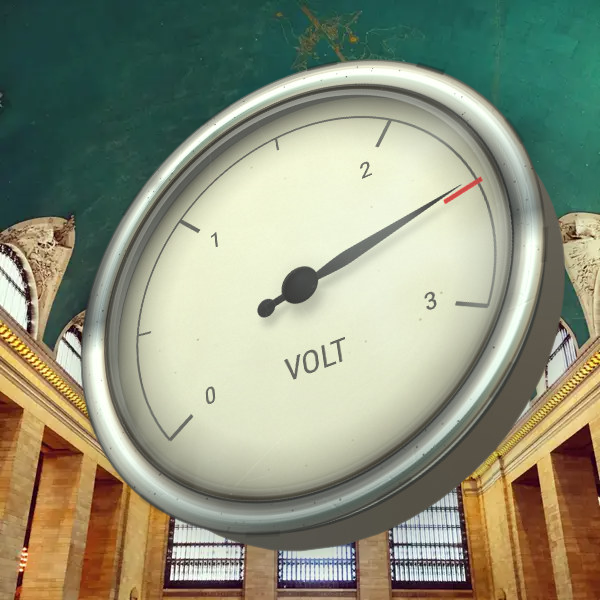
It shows 2.5; V
